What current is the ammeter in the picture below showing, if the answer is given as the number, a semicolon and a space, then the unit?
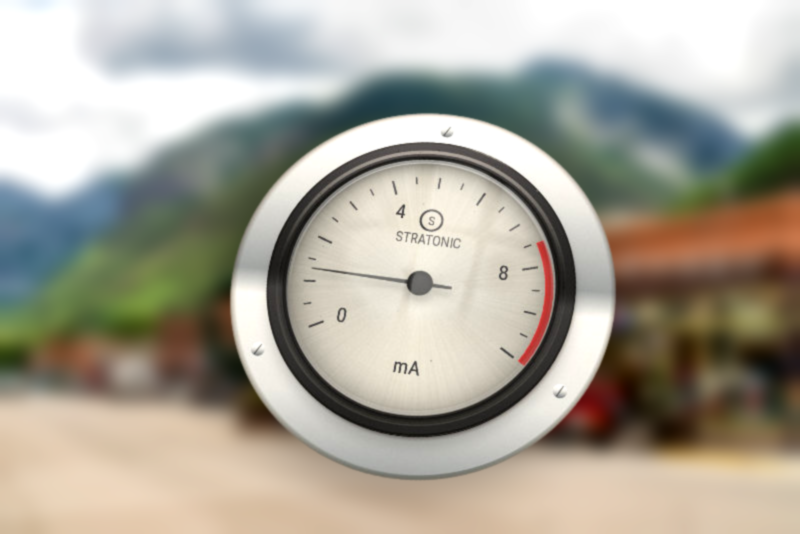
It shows 1.25; mA
